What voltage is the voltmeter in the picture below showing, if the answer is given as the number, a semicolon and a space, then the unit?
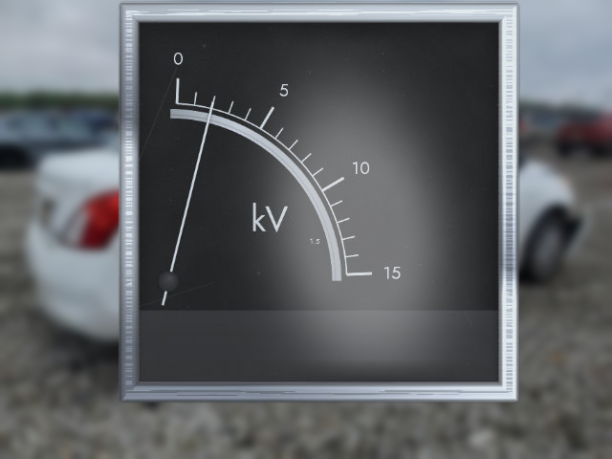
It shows 2; kV
